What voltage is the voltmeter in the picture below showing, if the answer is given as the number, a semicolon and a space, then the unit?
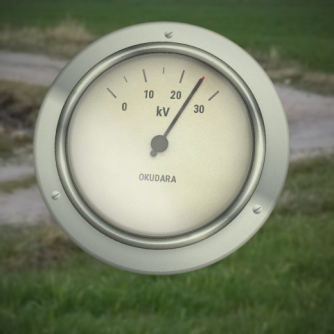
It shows 25; kV
